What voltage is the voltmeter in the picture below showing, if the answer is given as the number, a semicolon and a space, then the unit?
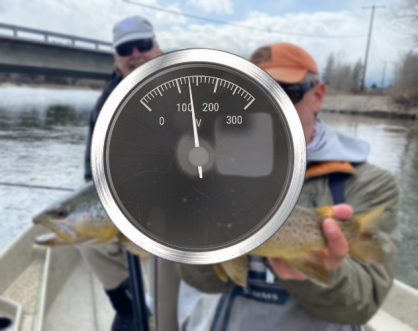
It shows 130; V
